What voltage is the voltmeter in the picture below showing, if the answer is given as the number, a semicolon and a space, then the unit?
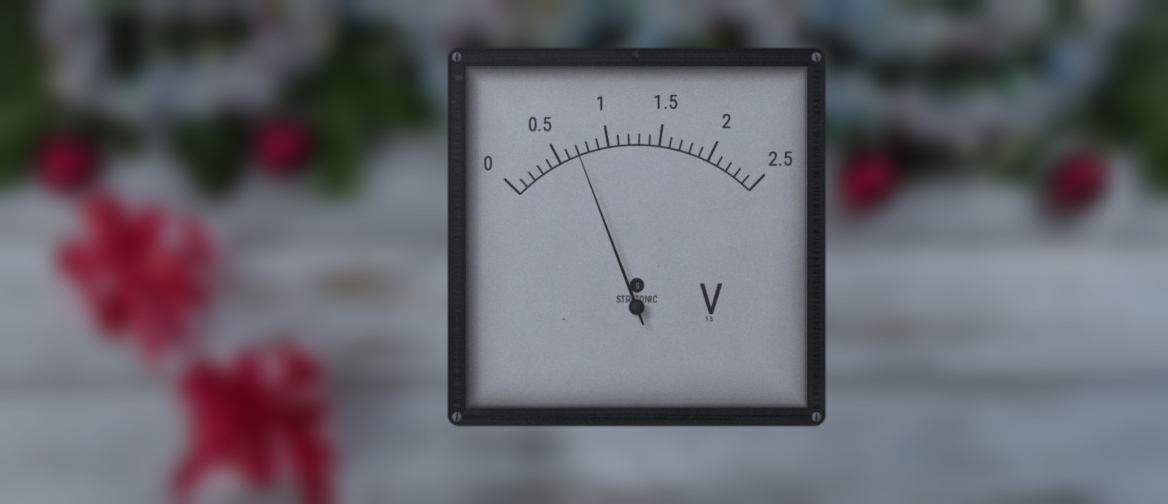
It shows 0.7; V
